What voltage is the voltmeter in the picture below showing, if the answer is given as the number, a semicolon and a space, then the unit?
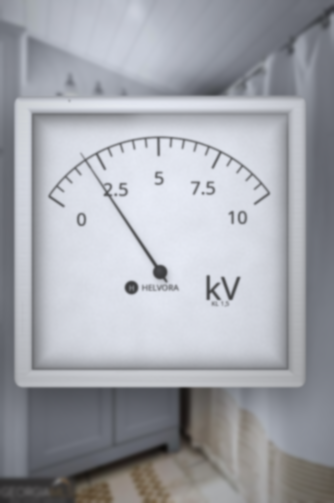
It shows 2; kV
